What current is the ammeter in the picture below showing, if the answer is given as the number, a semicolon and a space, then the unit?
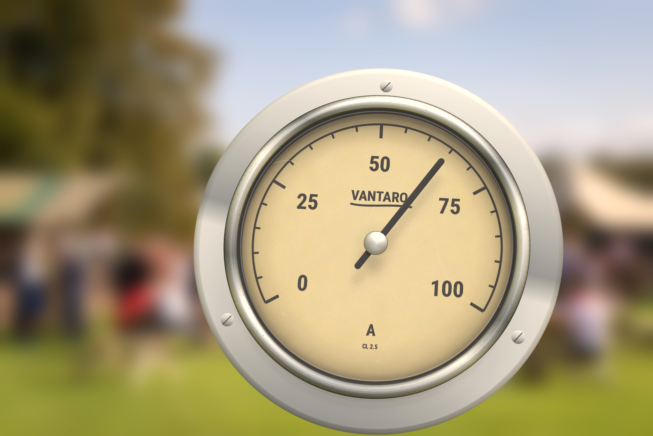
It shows 65; A
